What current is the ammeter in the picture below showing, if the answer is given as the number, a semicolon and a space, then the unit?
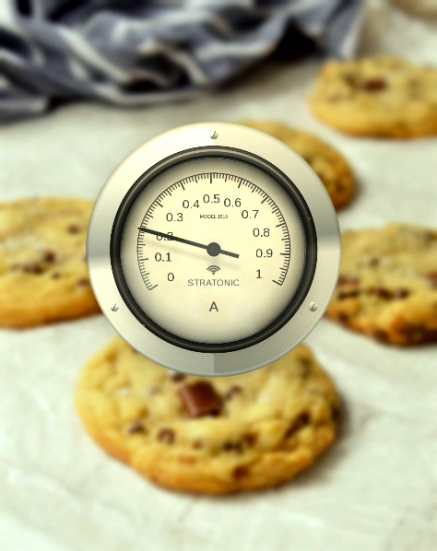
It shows 0.2; A
